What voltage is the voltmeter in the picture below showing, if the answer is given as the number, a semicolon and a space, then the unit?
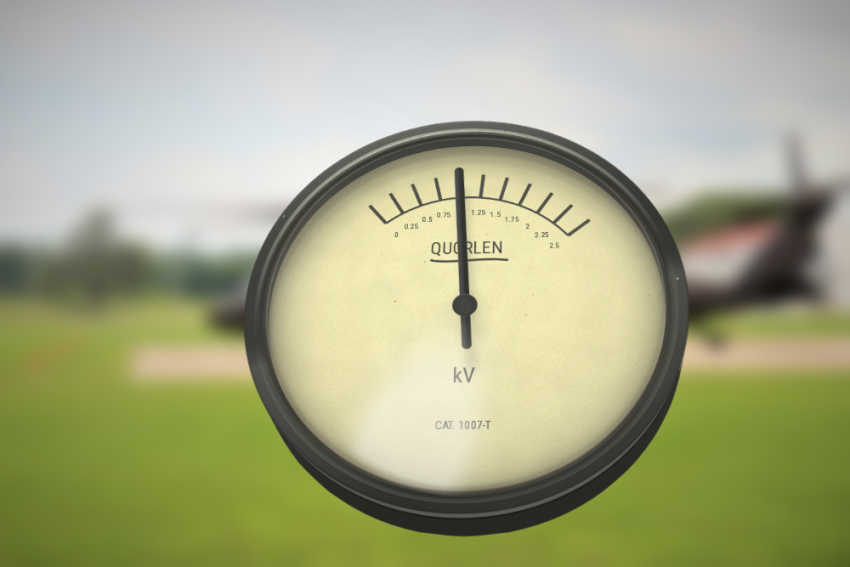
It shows 1; kV
